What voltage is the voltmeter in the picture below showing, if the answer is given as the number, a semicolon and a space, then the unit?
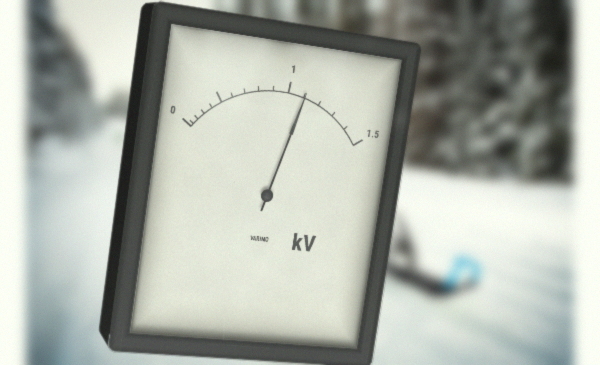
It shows 1.1; kV
